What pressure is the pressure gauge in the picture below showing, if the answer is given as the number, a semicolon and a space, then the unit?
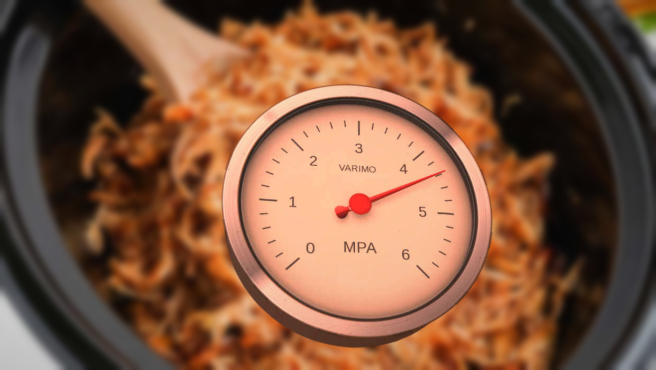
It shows 4.4; MPa
